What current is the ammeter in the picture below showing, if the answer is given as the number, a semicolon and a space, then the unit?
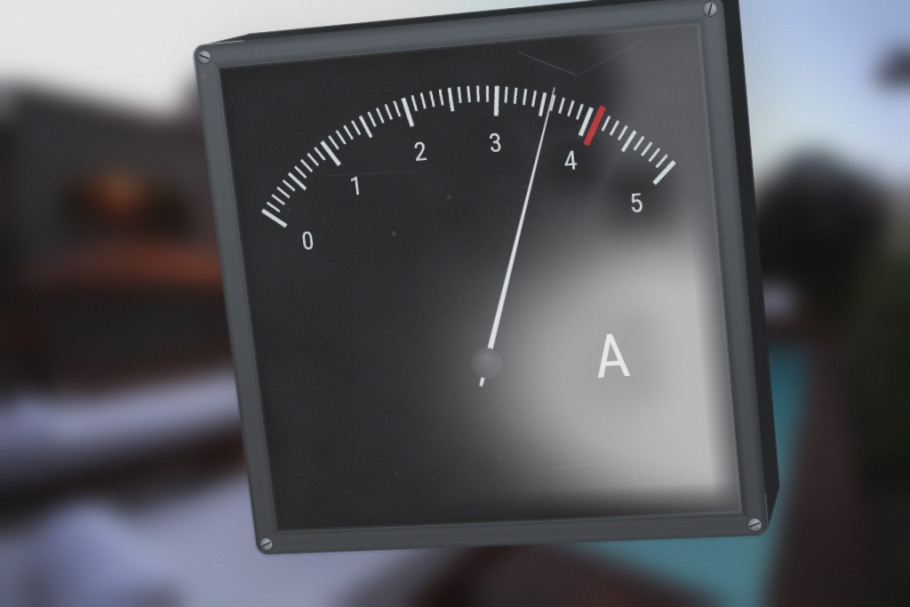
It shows 3.6; A
